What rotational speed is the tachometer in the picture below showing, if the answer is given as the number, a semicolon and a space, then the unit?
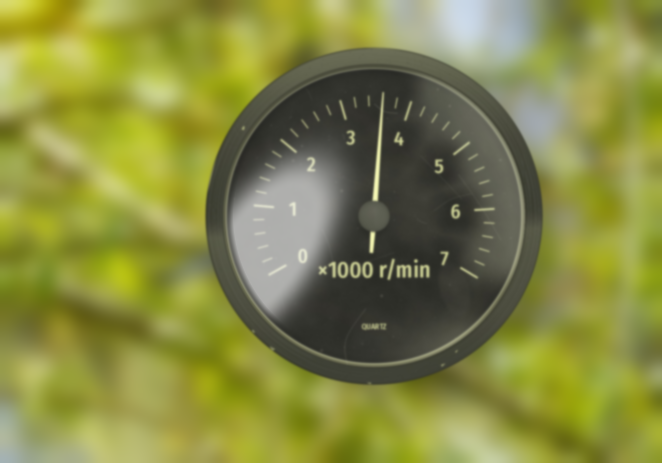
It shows 3600; rpm
